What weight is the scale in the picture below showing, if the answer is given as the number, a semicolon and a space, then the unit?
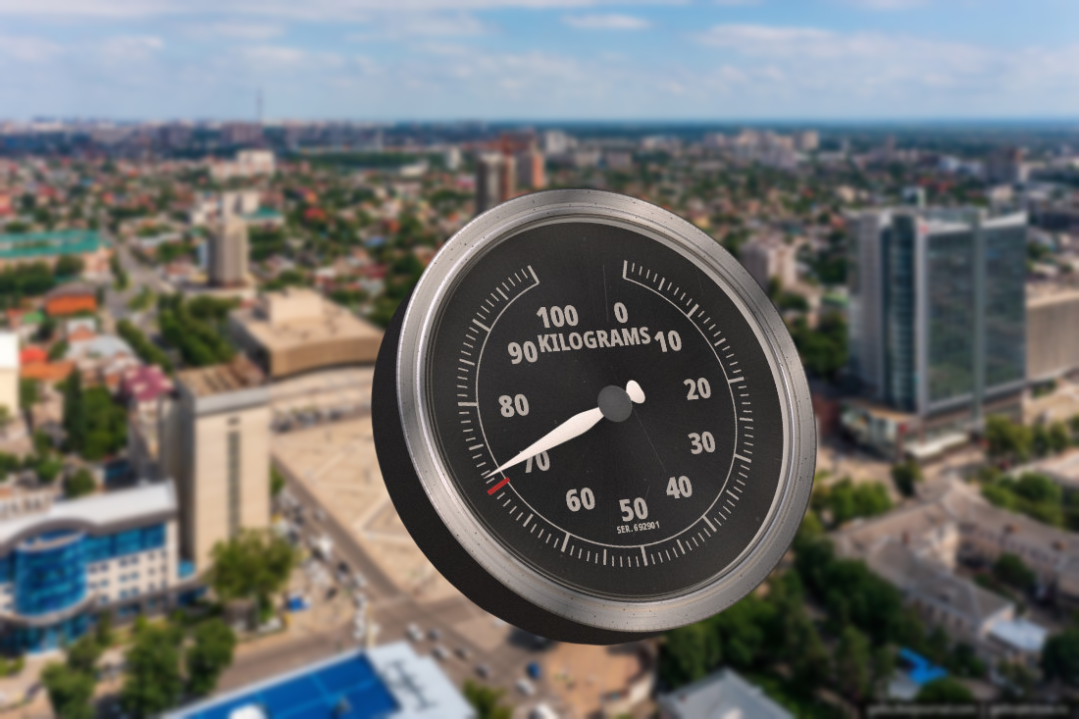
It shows 71.5; kg
